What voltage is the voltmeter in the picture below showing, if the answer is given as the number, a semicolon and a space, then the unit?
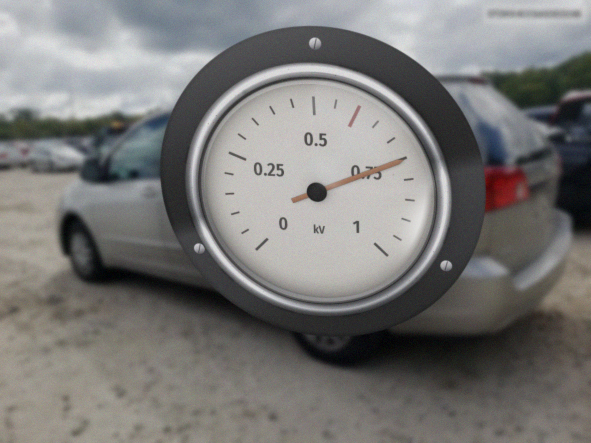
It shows 0.75; kV
